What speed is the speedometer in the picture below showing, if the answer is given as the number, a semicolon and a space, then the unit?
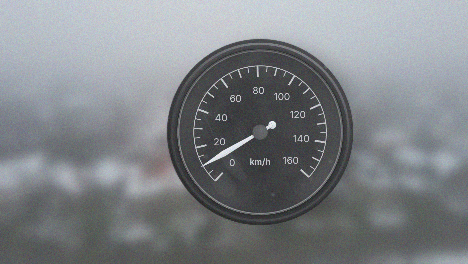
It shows 10; km/h
